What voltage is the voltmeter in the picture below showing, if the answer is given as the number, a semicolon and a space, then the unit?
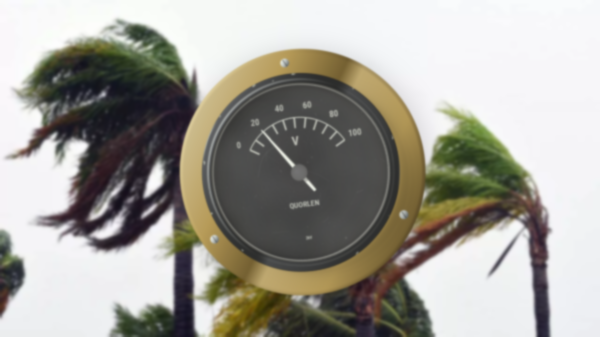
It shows 20; V
